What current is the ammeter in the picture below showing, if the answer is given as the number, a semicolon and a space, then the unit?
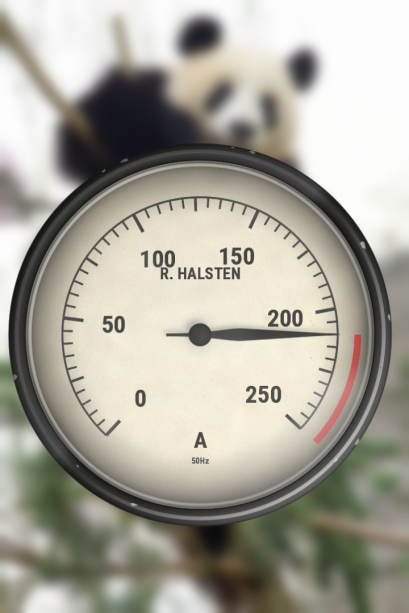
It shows 210; A
